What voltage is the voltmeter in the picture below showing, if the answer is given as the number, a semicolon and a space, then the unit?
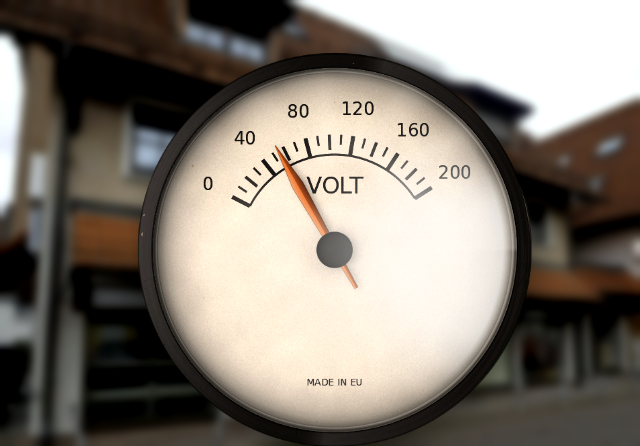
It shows 55; V
